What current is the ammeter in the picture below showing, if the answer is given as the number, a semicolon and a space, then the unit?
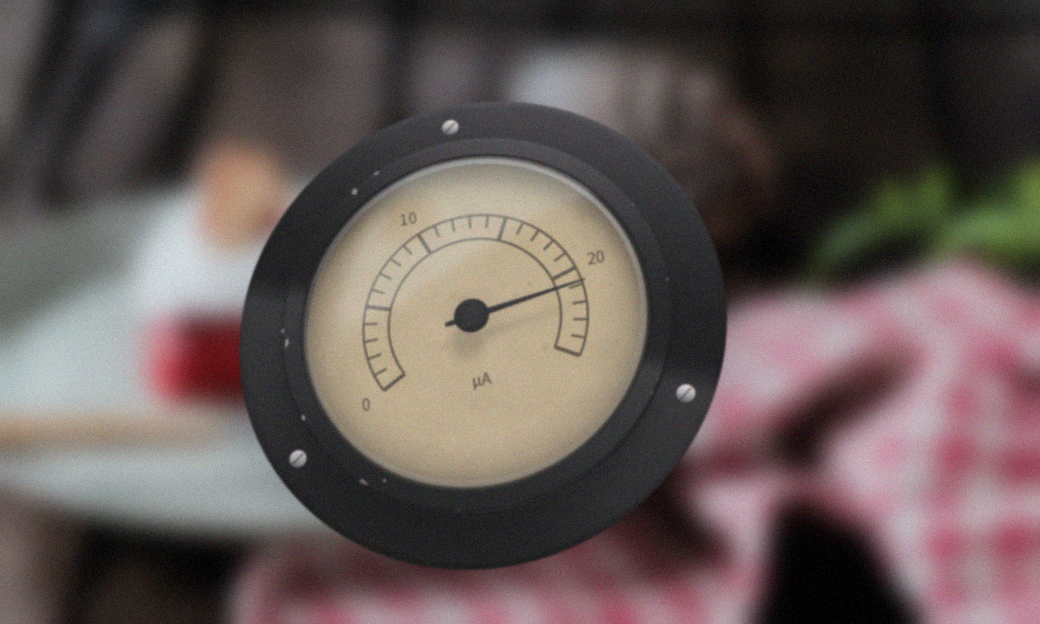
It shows 21; µA
